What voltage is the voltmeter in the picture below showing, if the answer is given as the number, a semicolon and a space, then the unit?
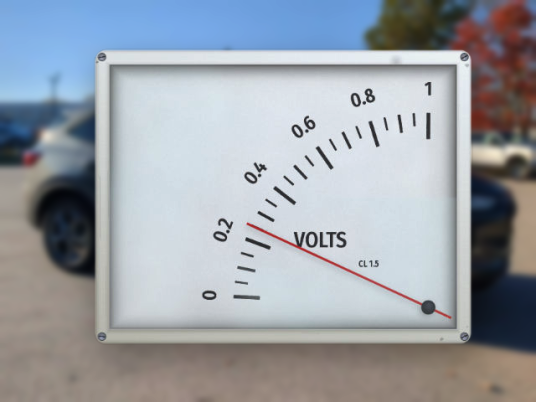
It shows 0.25; V
